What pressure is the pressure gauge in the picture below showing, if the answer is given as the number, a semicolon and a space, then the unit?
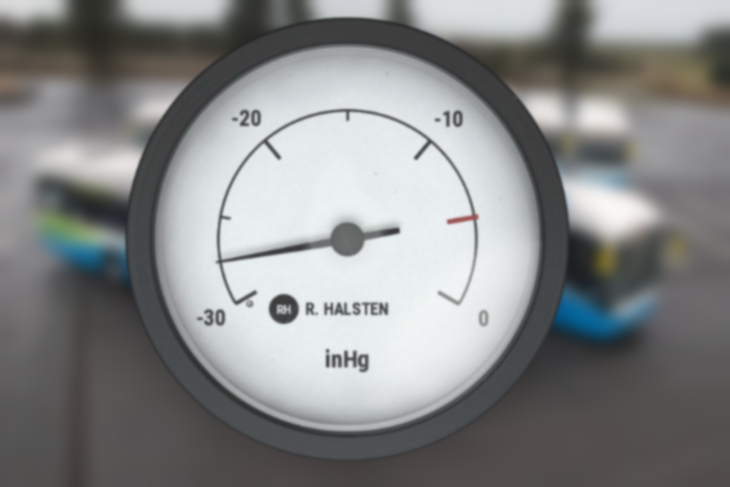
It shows -27.5; inHg
